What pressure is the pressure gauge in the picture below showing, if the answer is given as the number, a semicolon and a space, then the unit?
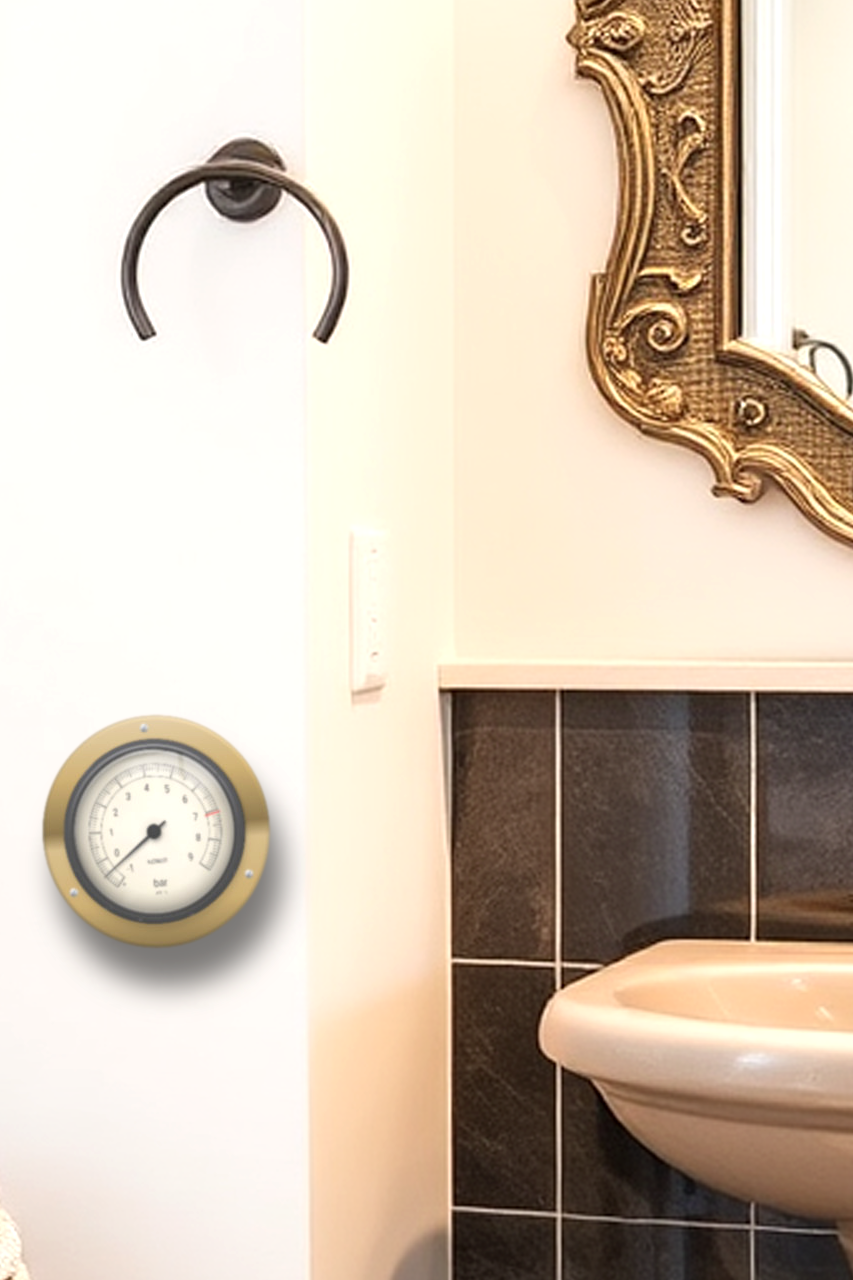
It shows -0.5; bar
